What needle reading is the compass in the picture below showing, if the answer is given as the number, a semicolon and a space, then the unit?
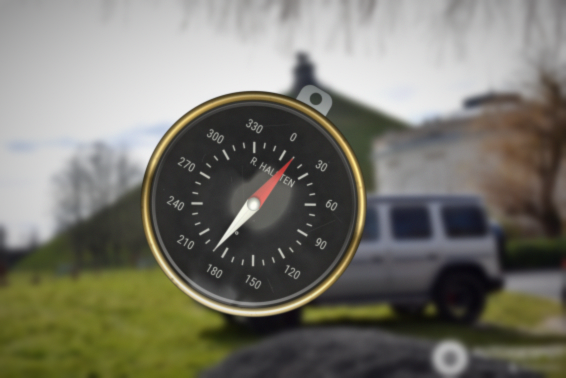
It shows 10; °
